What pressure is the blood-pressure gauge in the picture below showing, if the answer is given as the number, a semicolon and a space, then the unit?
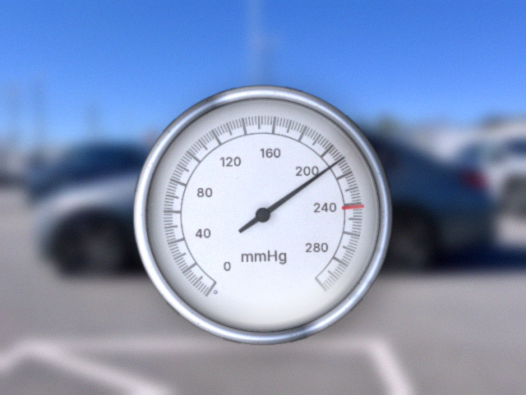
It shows 210; mmHg
